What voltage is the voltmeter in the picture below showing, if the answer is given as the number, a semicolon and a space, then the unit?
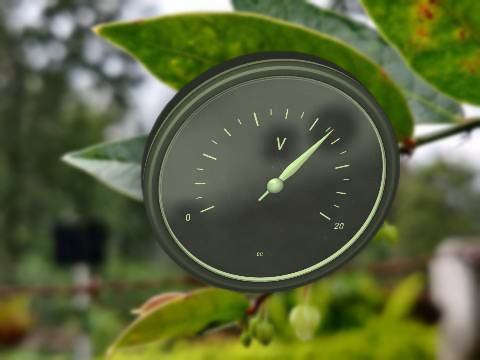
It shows 13; V
